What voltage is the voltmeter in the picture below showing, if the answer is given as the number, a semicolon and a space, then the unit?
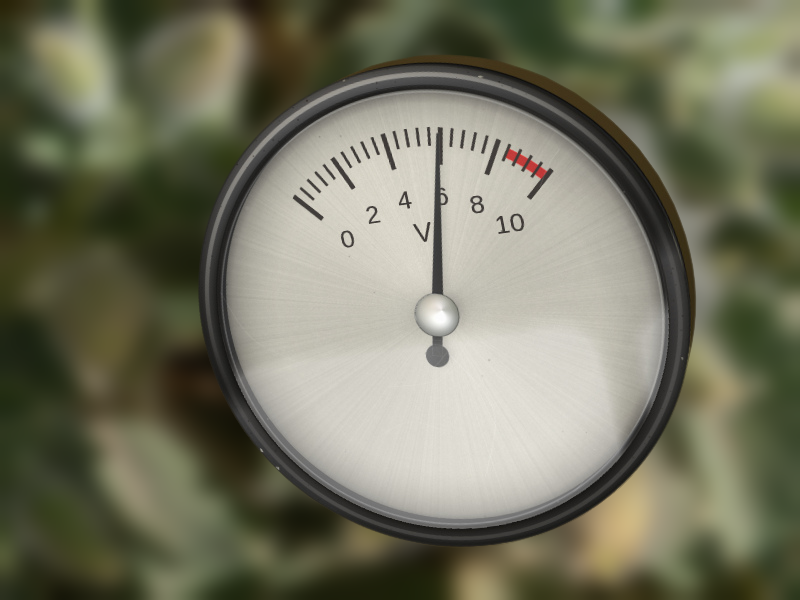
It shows 6; V
